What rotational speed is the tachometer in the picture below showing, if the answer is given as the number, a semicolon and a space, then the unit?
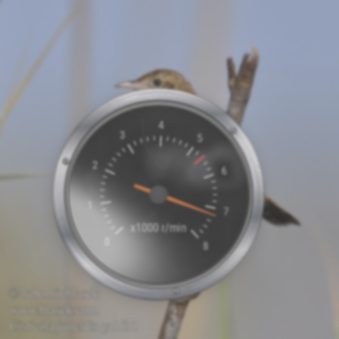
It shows 7200; rpm
